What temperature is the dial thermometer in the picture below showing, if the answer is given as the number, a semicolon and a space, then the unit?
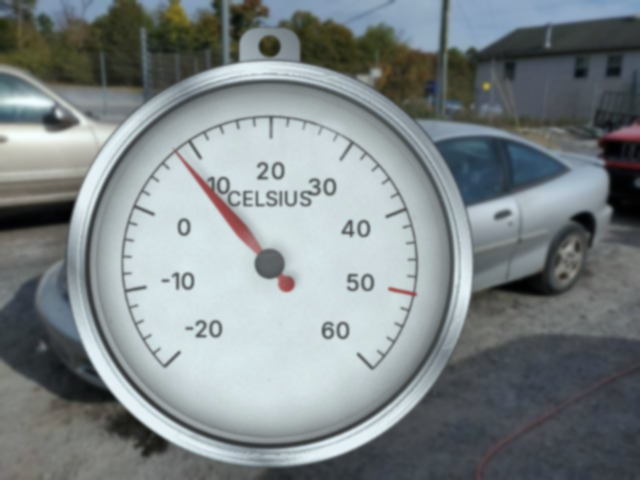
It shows 8; °C
